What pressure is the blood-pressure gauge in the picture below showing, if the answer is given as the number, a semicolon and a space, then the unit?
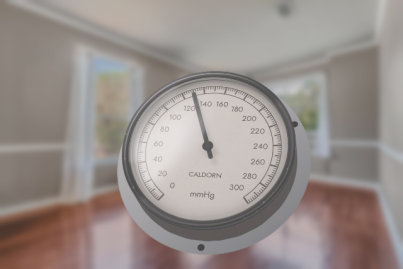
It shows 130; mmHg
